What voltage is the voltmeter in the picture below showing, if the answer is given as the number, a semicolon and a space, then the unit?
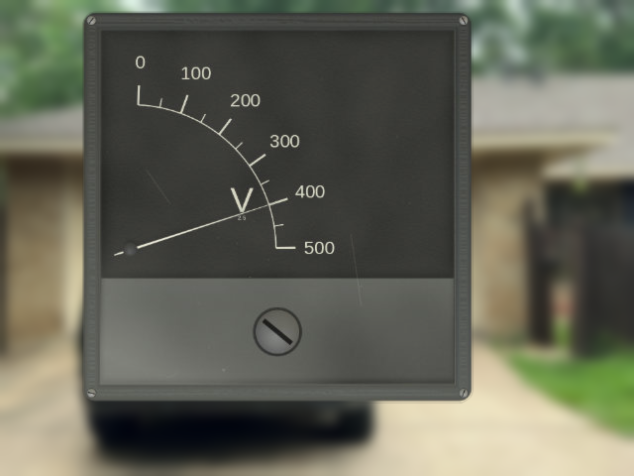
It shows 400; V
